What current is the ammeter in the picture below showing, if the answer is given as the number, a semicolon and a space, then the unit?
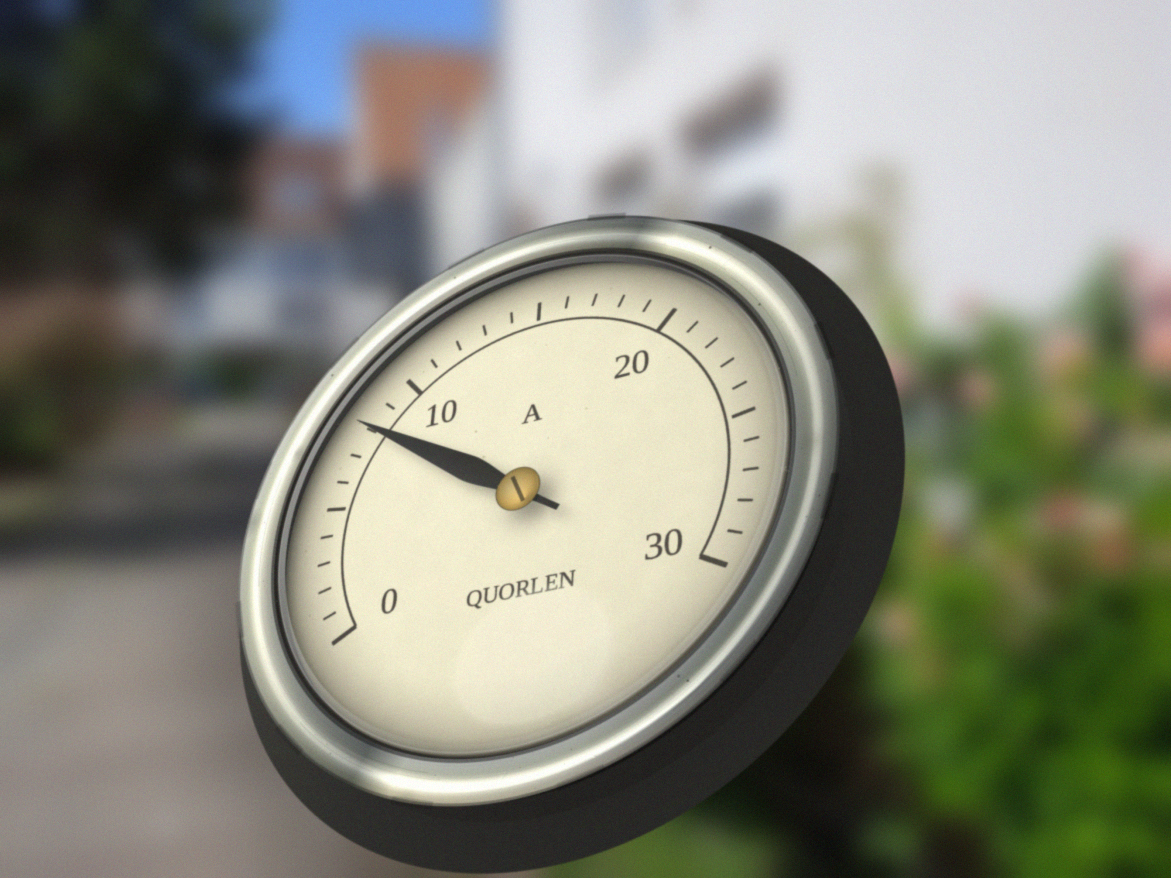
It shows 8; A
